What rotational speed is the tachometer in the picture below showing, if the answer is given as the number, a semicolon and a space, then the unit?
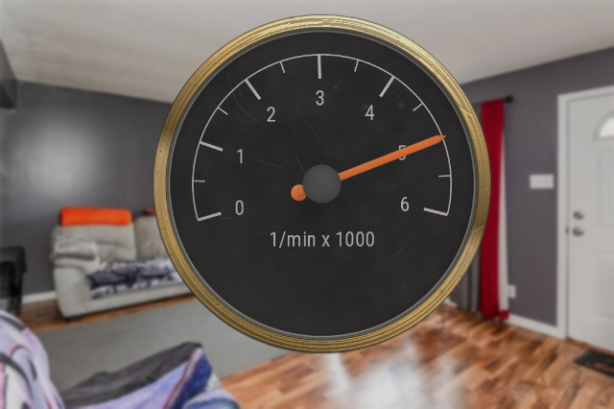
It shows 5000; rpm
